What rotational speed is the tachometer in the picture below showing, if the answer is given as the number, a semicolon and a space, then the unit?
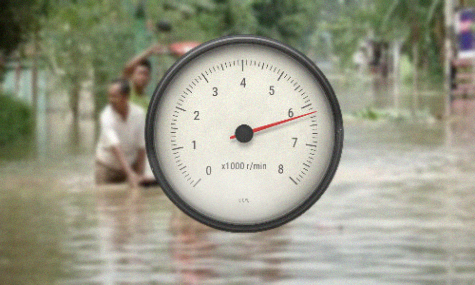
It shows 6200; rpm
